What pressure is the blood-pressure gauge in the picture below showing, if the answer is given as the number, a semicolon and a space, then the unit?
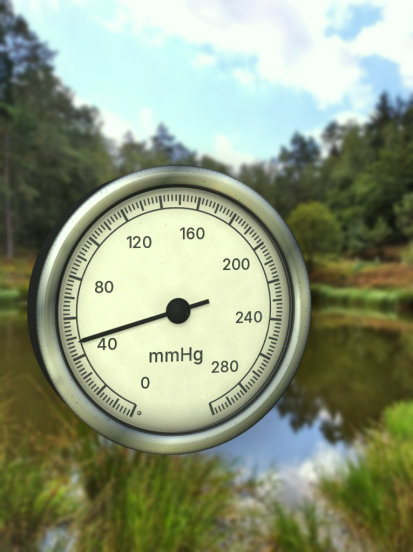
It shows 48; mmHg
